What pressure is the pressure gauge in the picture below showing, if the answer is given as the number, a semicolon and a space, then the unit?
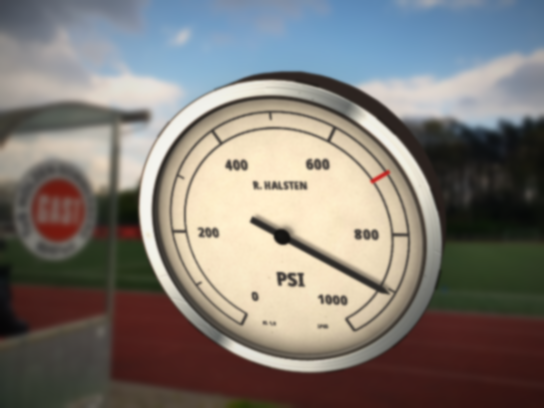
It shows 900; psi
